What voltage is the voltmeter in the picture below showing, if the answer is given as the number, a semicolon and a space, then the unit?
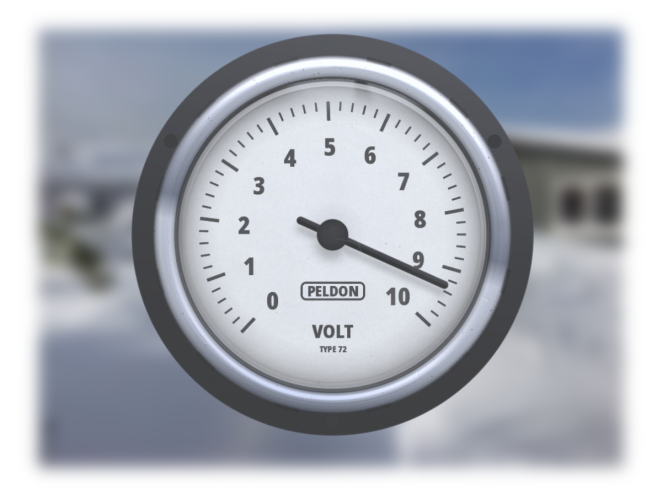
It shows 9.3; V
